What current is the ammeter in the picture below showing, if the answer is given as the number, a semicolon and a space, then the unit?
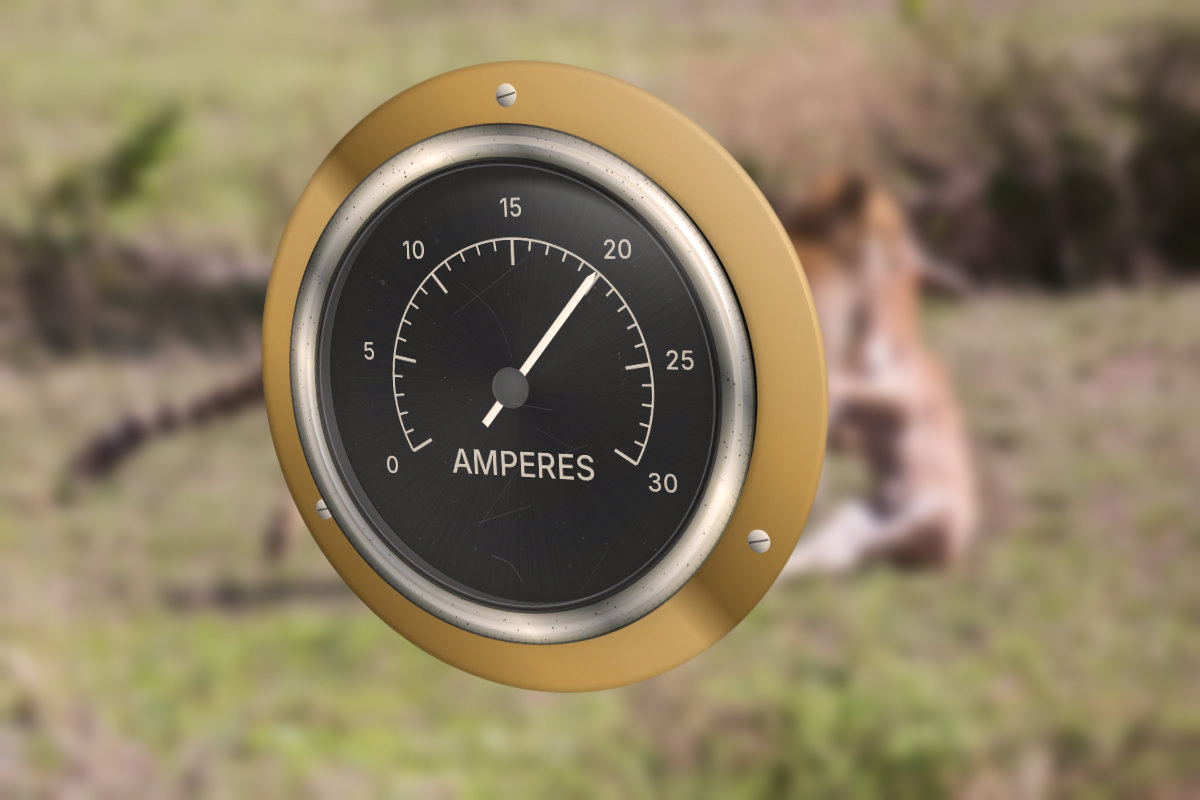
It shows 20; A
